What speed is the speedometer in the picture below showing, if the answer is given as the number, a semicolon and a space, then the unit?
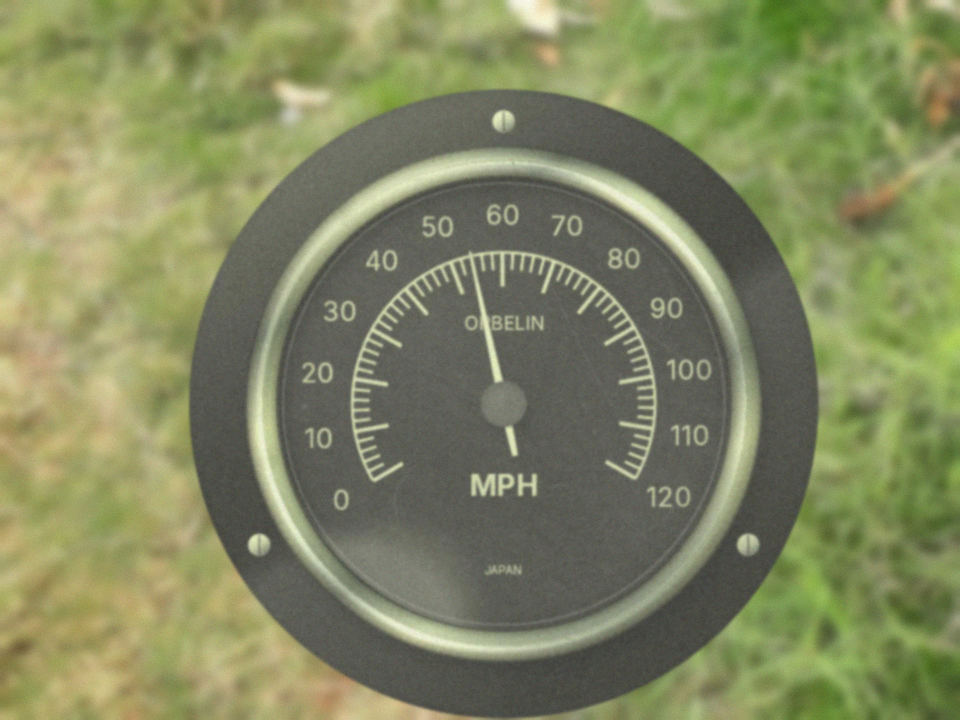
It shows 54; mph
